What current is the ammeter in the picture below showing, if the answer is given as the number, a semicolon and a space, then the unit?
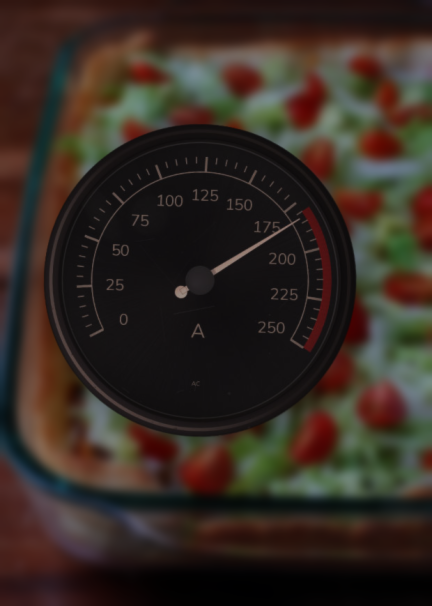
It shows 182.5; A
